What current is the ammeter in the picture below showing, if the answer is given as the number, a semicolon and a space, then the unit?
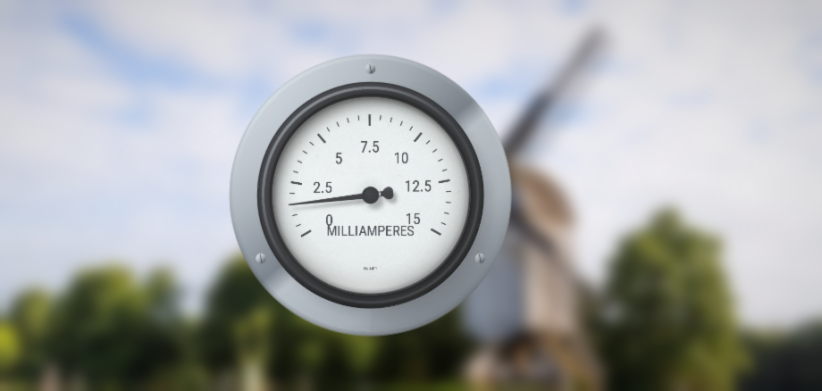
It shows 1.5; mA
